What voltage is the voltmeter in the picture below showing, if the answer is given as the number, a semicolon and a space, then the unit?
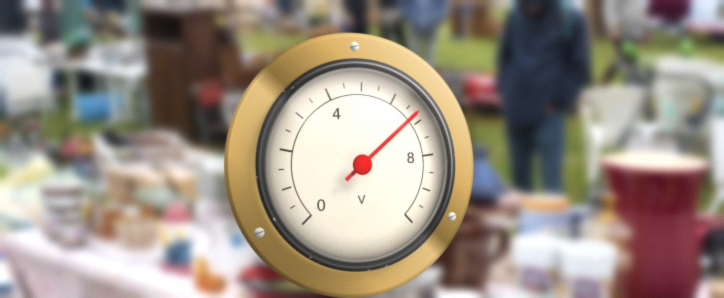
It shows 6.75; V
